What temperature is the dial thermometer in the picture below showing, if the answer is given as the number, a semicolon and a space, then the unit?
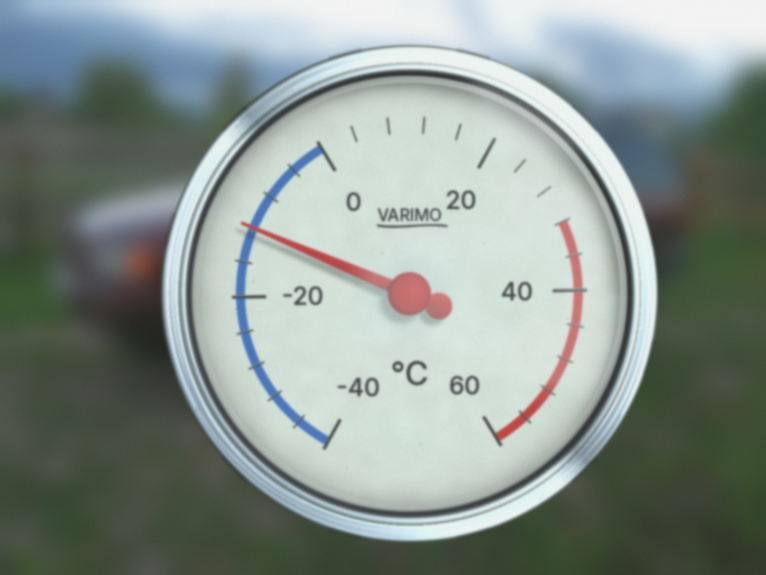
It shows -12; °C
